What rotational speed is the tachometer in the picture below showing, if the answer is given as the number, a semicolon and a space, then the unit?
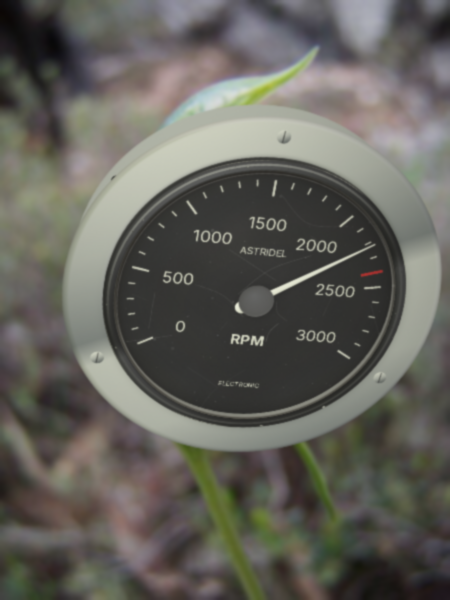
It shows 2200; rpm
